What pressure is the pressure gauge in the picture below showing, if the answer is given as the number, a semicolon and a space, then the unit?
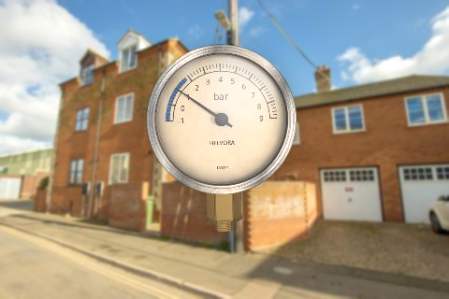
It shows 1; bar
